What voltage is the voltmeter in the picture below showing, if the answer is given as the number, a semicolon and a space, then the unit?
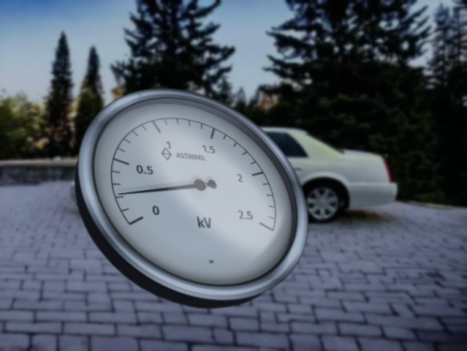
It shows 0.2; kV
